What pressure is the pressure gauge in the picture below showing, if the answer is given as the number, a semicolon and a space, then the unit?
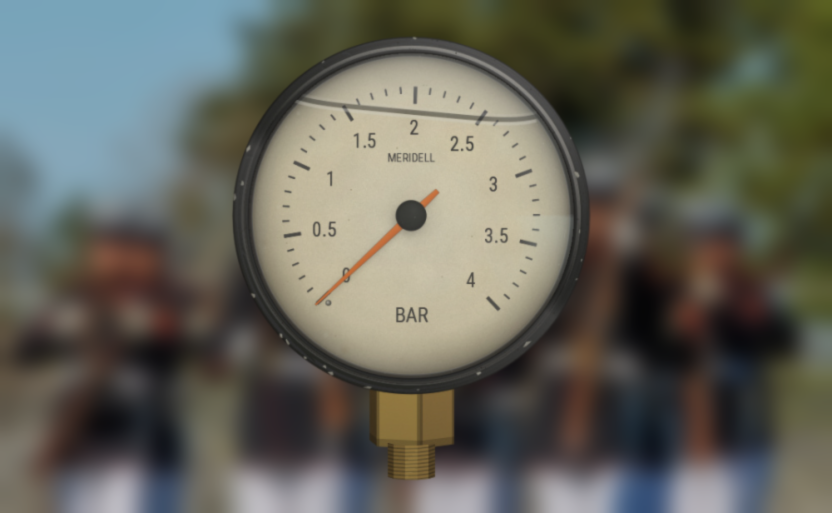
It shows 0; bar
